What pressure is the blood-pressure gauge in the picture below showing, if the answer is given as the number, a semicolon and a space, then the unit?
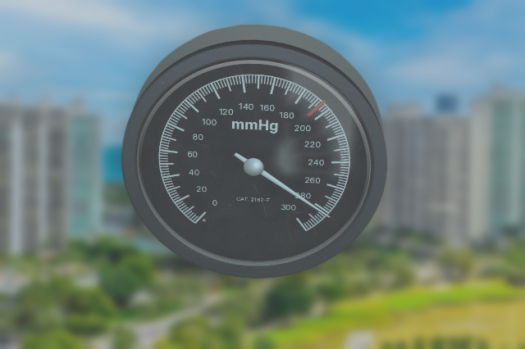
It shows 280; mmHg
